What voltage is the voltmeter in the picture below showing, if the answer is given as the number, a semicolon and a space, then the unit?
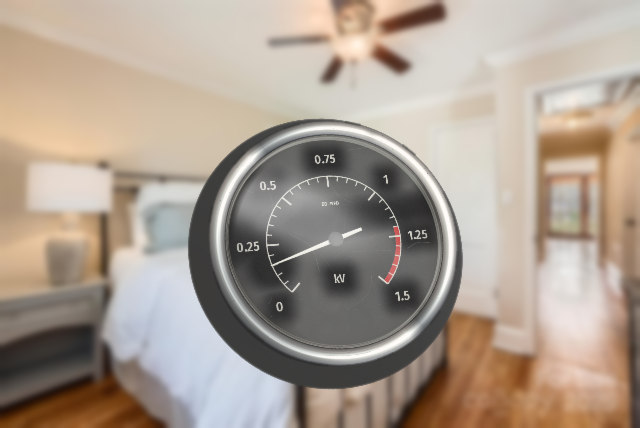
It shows 0.15; kV
